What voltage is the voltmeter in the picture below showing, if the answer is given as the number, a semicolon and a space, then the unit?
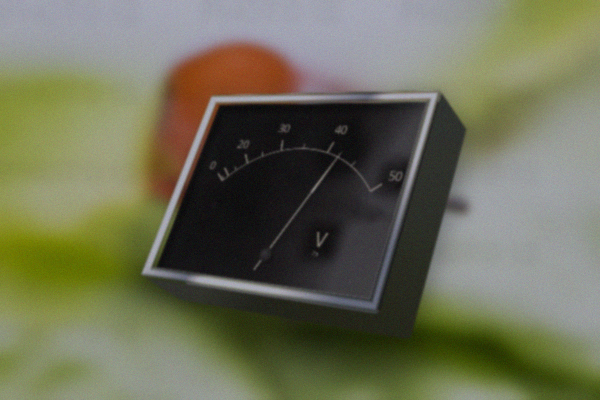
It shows 42.5; V
